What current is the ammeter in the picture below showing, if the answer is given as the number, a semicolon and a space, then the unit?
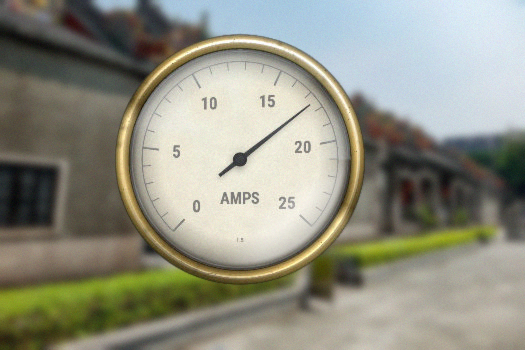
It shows 17.5; A
